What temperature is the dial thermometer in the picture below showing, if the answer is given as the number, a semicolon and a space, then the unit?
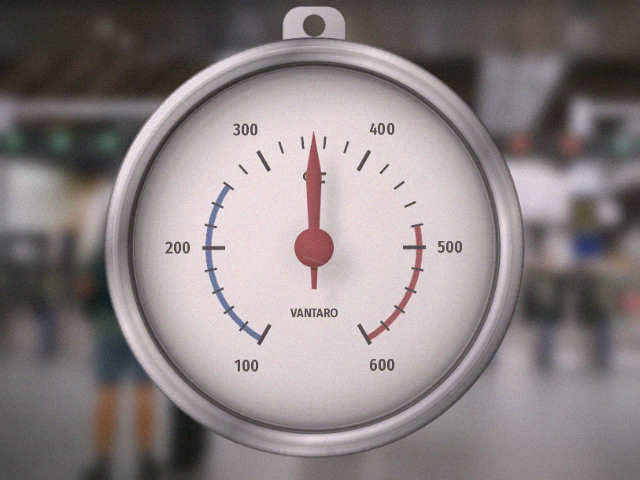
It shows 350; °F
